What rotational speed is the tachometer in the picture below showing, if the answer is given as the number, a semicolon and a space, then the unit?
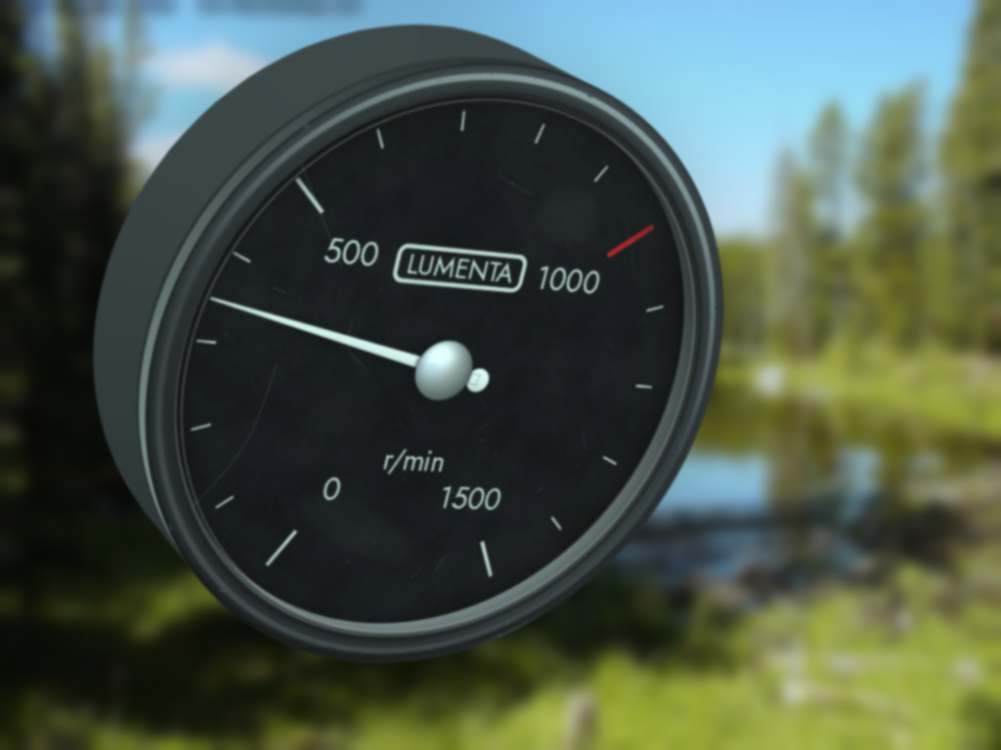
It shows 350; rpm
